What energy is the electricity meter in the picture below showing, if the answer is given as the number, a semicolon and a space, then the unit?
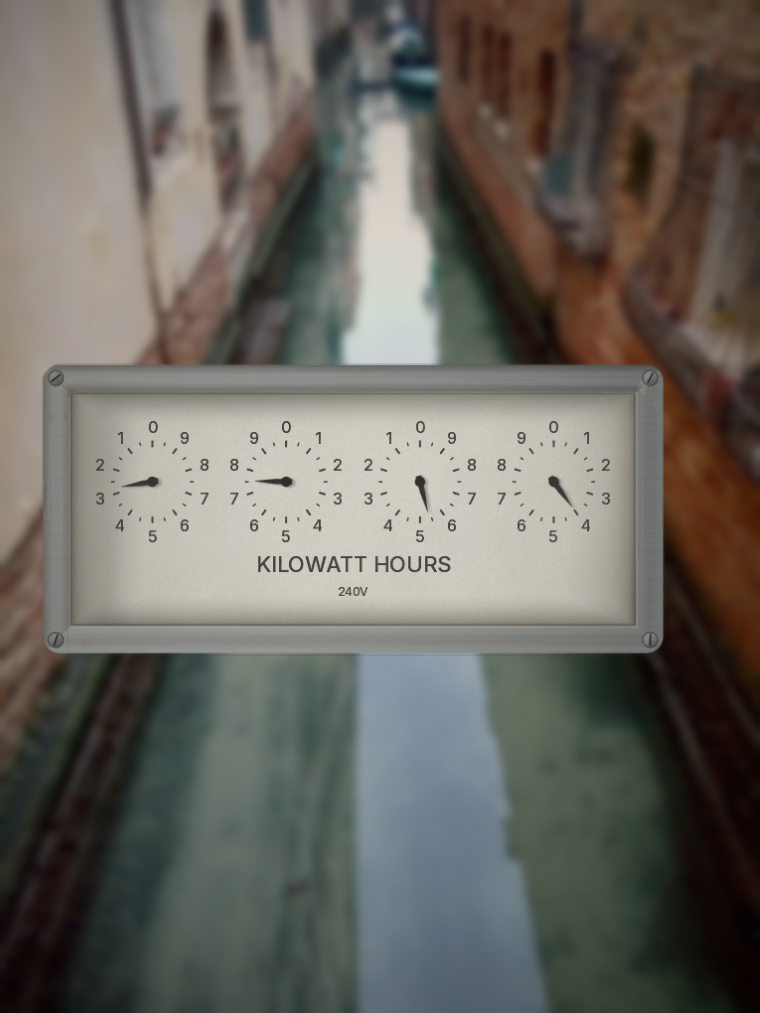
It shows 2754; kWh
